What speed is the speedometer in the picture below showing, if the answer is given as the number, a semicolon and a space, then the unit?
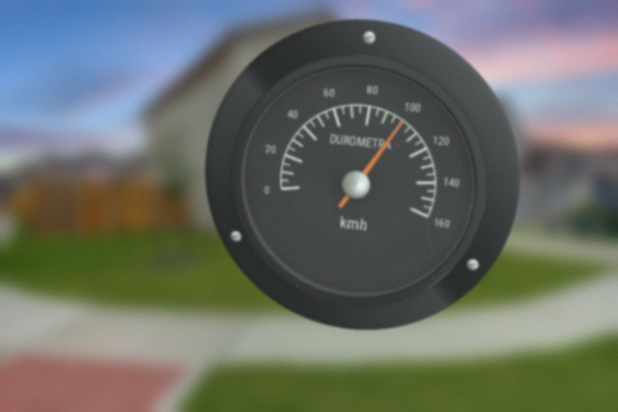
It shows 100; km/h
